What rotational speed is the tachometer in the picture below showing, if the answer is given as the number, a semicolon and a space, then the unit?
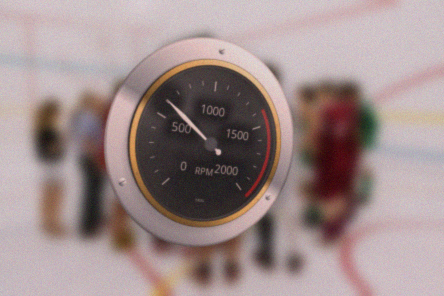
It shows 600; rpm
